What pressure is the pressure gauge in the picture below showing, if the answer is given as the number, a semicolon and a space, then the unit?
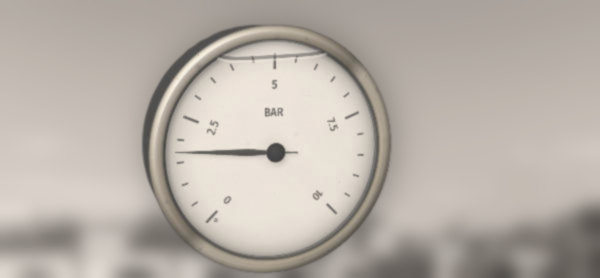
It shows 1.75; bar
